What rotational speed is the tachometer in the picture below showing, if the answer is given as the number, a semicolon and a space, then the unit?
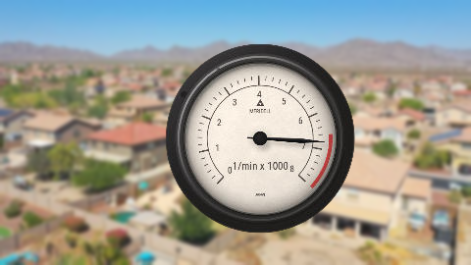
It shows 6800; rpm
